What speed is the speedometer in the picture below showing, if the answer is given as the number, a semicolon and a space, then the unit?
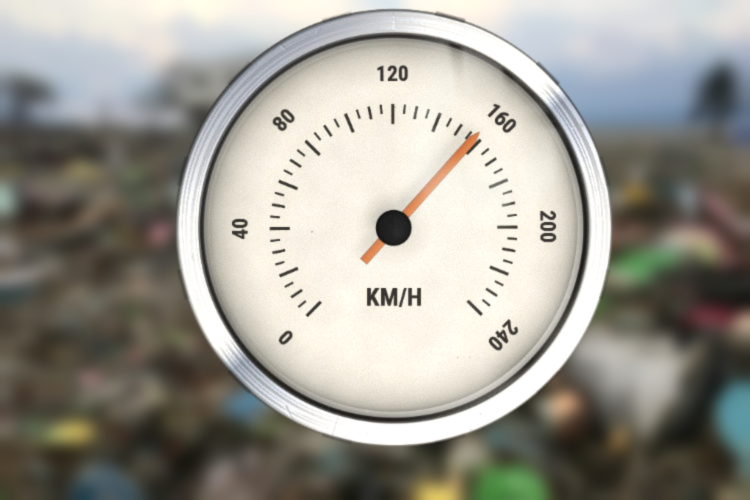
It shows 157.5; km/h
